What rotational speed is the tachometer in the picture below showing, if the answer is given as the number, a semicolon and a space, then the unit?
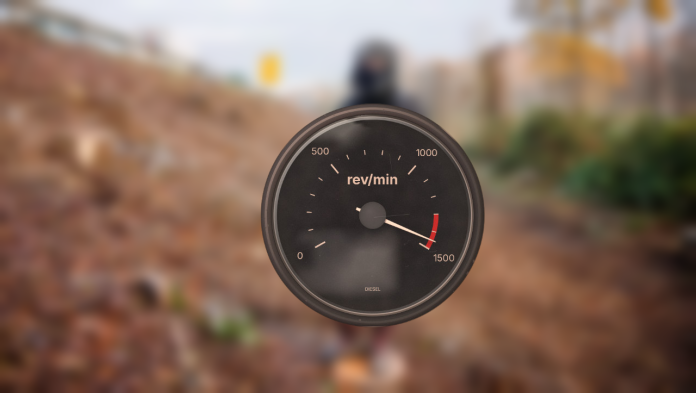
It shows 1450; rpm
